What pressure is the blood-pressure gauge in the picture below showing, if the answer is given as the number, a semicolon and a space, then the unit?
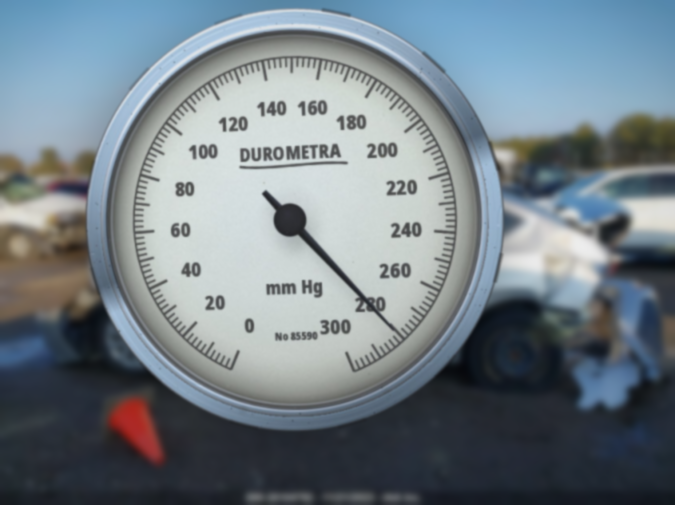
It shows 280; mmHg
